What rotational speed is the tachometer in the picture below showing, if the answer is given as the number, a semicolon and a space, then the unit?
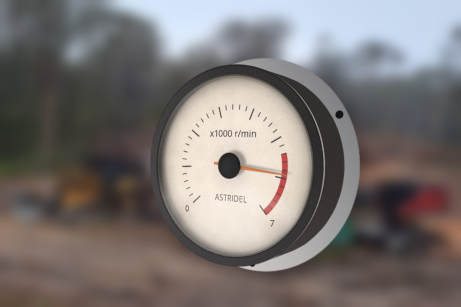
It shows 5900; rpm
